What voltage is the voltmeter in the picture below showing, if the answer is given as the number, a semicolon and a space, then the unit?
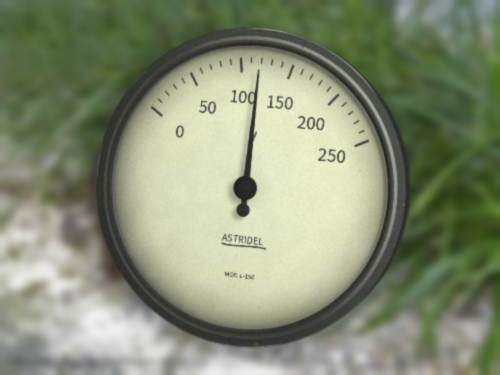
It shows 120; V
